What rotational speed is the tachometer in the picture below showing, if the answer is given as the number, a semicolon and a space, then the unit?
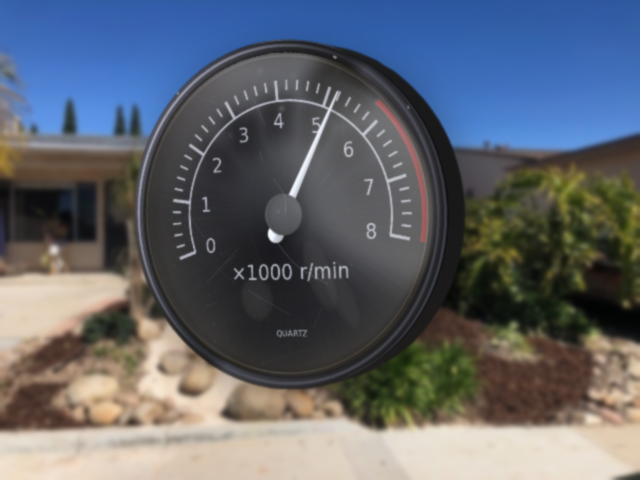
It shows 5200; rpm
